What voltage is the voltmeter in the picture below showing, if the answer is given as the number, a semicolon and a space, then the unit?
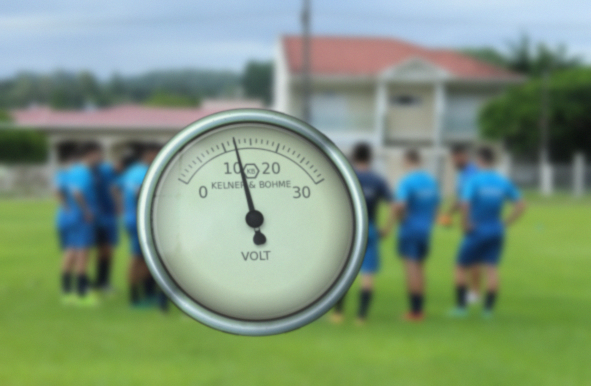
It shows 12; V
